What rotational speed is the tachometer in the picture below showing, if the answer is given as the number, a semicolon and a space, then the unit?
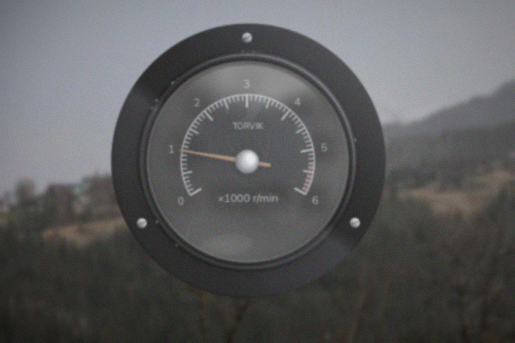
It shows 1000; rpm
